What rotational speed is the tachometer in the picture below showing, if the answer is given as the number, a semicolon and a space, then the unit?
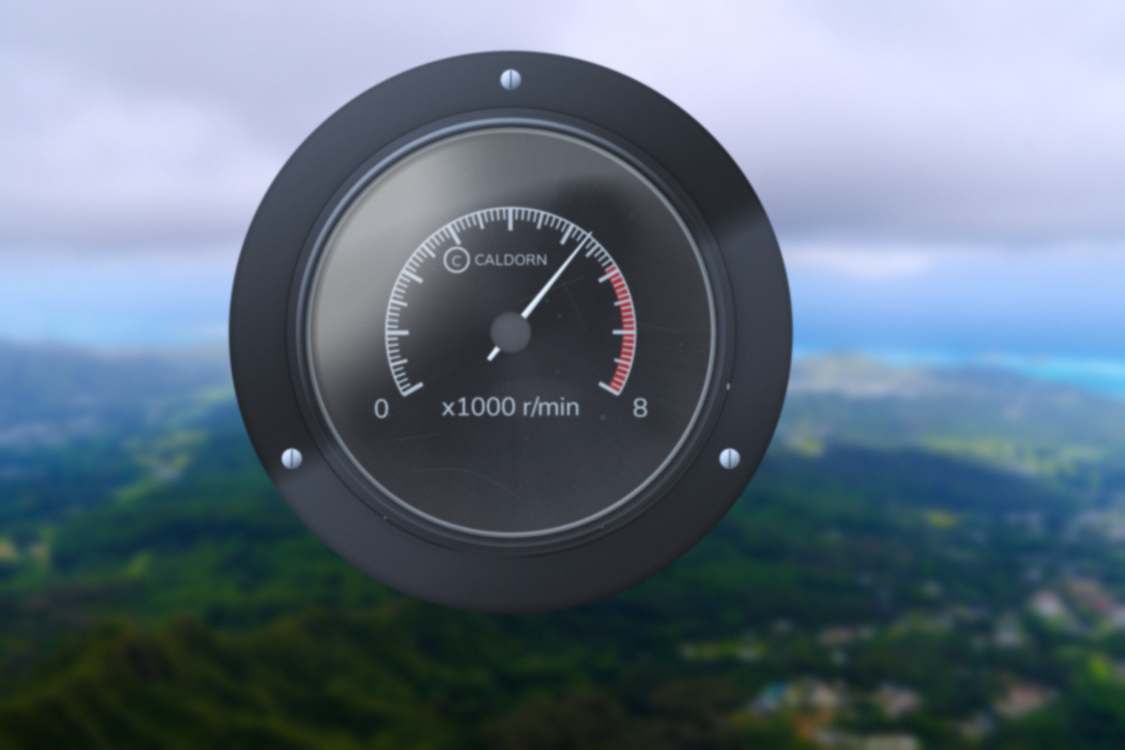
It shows 5300; rpm
